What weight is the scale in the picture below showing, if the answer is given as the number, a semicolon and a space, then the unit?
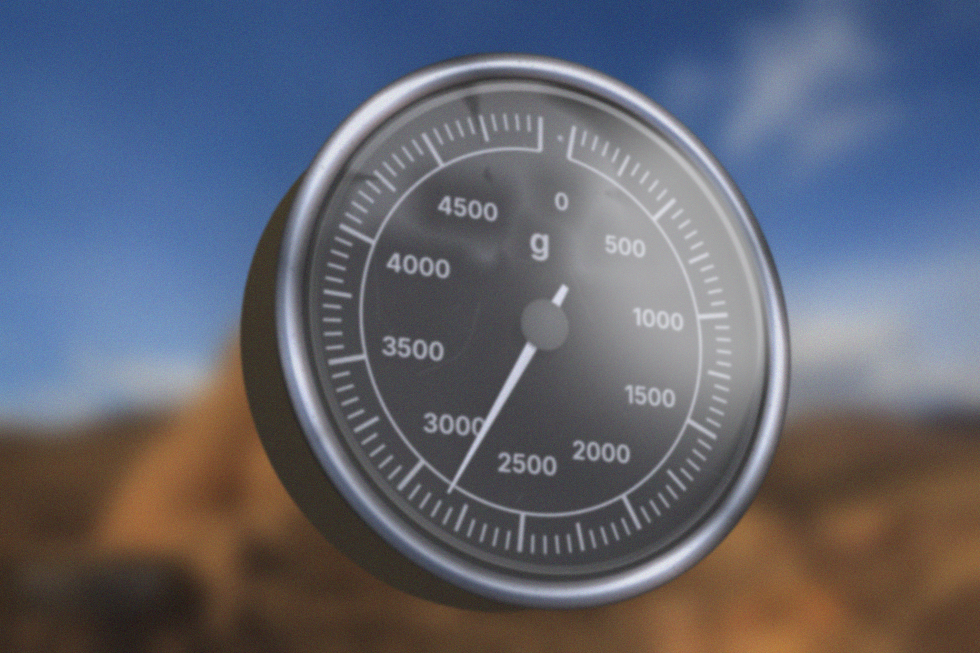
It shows 2850; g
